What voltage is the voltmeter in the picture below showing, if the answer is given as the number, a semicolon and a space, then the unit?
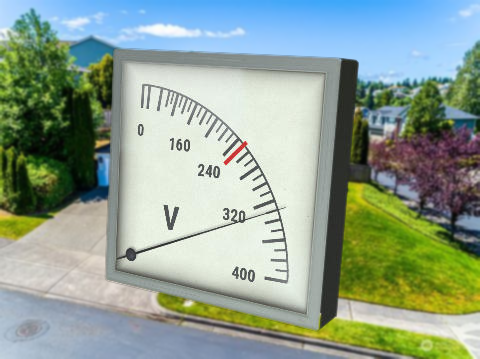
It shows 330; V
